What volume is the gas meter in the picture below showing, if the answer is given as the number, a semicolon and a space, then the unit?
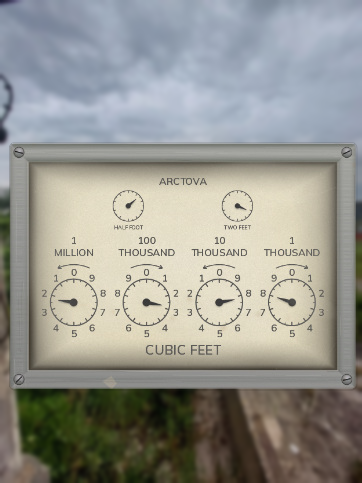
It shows 227800; ft³
